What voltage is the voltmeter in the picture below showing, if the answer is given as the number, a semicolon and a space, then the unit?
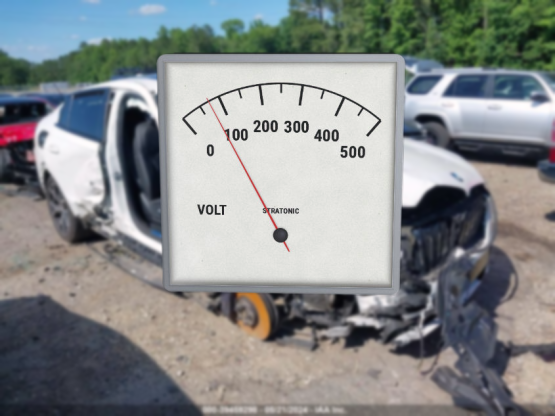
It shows 75; V
